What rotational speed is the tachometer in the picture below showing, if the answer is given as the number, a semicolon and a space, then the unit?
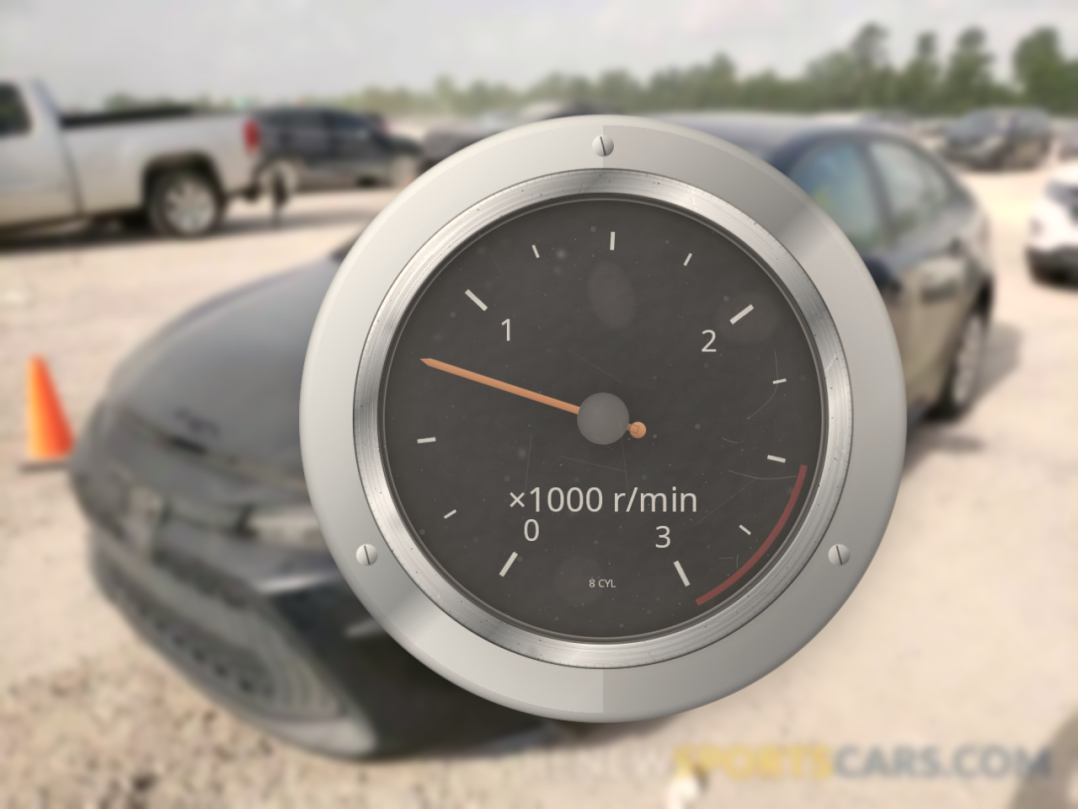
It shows 750; rpm
